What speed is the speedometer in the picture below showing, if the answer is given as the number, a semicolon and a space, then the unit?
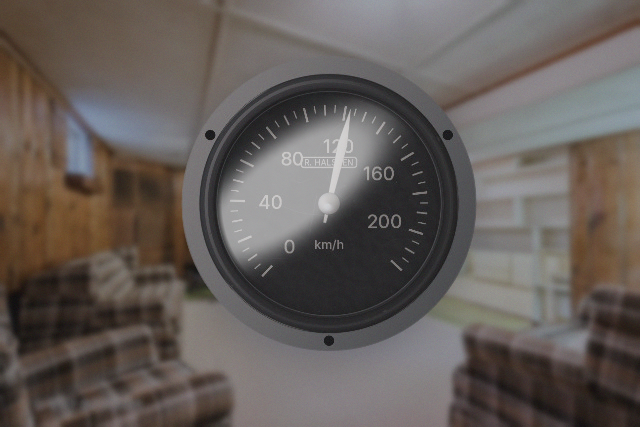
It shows 122.5; km/h
